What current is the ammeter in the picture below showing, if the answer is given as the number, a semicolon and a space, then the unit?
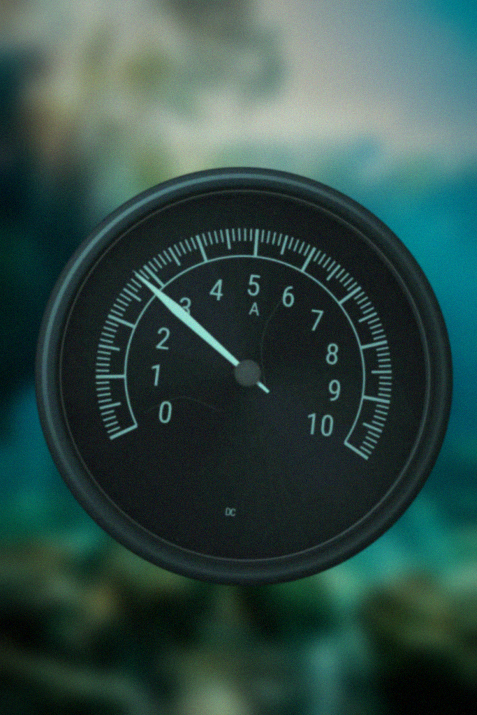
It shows 2.8; A
